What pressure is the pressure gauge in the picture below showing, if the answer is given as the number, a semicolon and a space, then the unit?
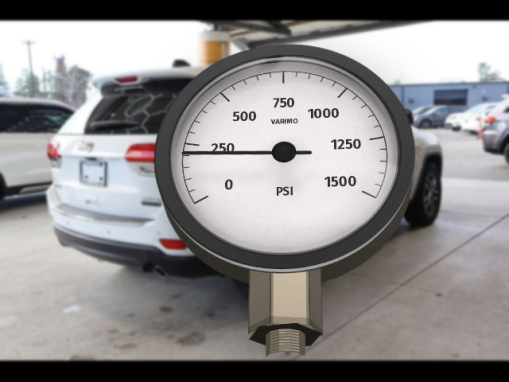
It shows 200; psi
